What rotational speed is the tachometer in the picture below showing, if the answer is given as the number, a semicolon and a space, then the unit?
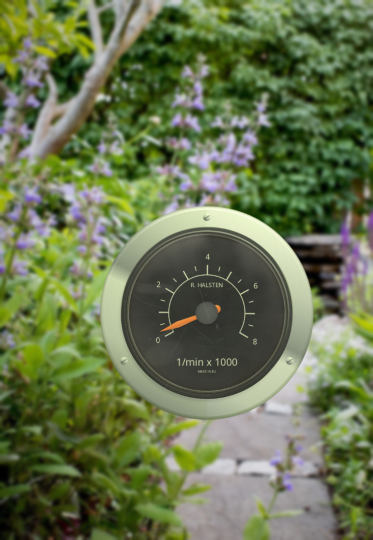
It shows 250; rpm
